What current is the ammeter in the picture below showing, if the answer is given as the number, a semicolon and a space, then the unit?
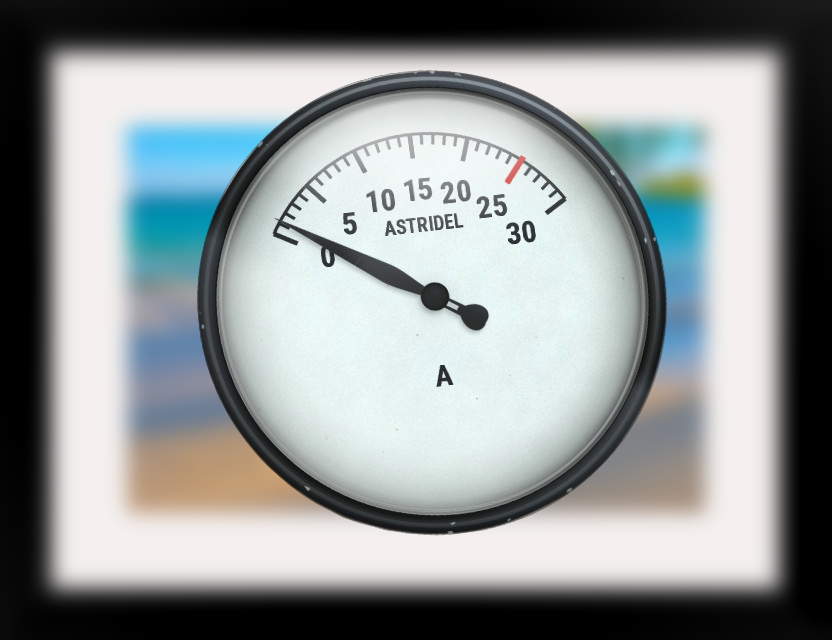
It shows 1; A
